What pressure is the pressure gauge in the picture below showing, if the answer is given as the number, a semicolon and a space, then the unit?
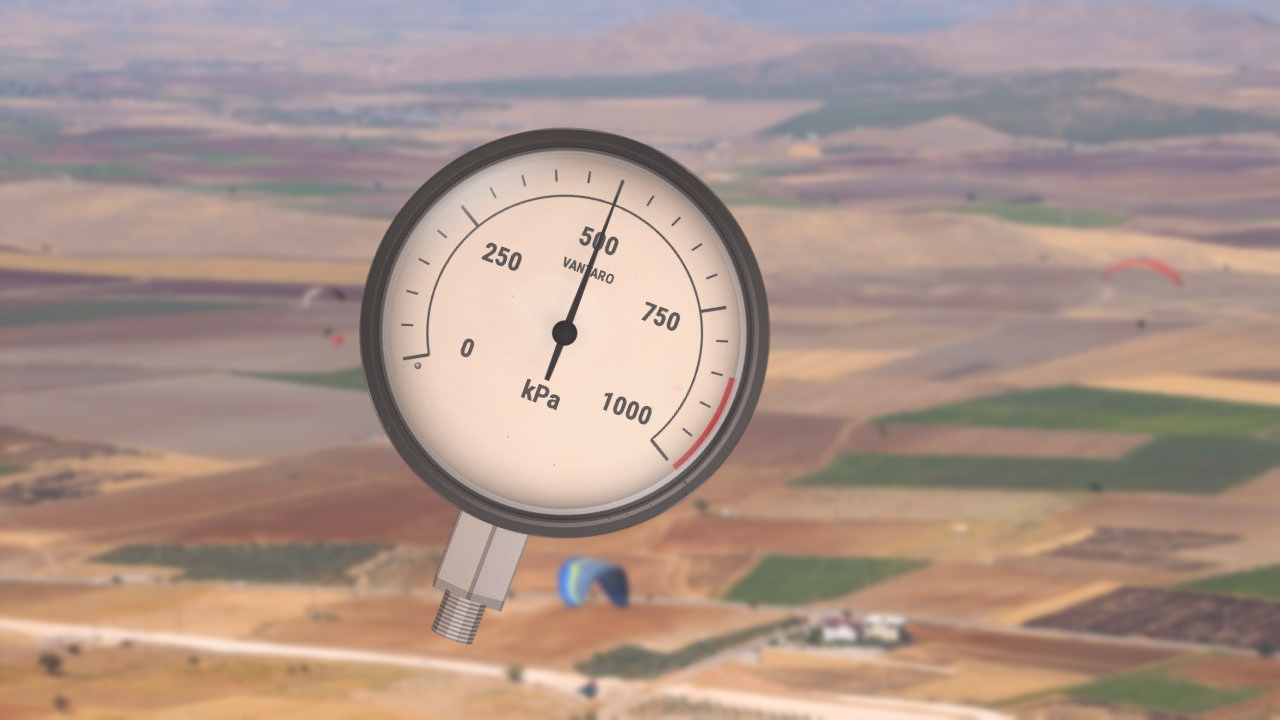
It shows 500; kPa
